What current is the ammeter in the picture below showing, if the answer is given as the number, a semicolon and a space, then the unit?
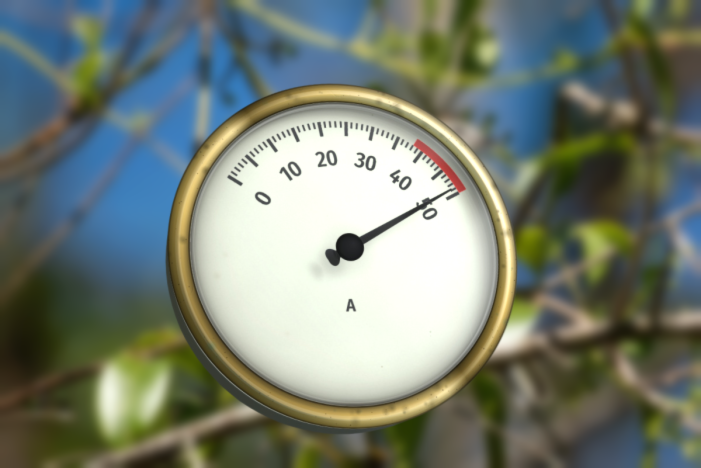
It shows 49; A
